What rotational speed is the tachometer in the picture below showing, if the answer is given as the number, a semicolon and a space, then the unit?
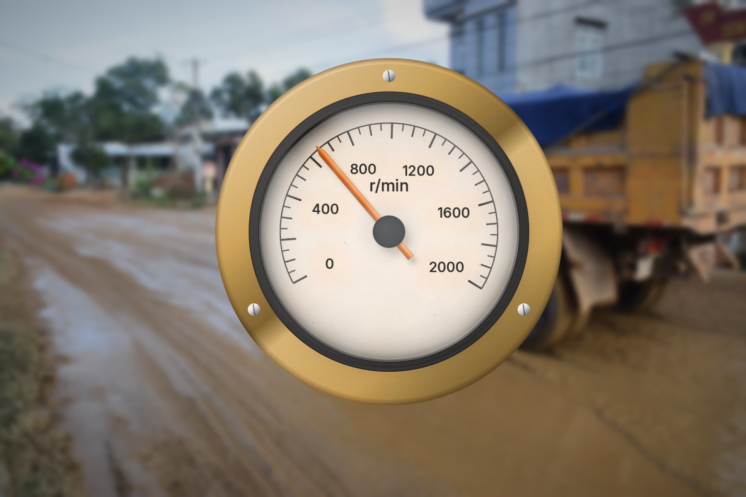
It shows 650; rpm
